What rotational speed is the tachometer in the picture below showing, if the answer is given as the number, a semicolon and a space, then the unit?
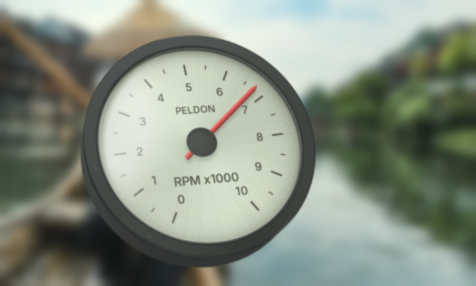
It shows 6750; rpm
